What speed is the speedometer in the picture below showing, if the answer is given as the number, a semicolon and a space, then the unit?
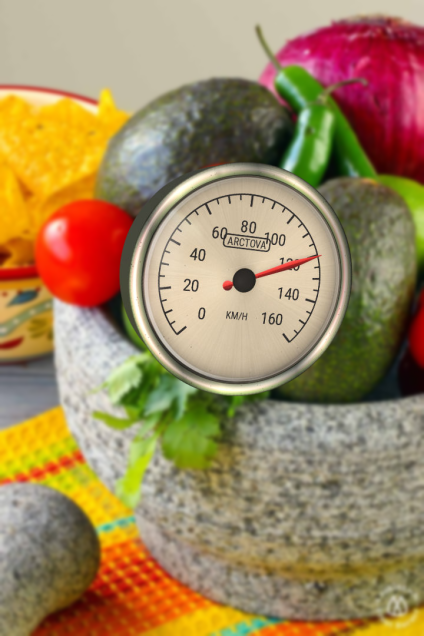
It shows 120; km/h
